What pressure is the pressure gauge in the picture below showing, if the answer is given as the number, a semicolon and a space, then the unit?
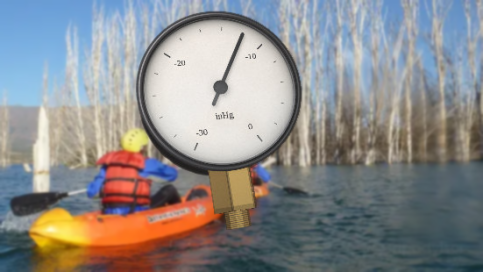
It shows -12; inHg
